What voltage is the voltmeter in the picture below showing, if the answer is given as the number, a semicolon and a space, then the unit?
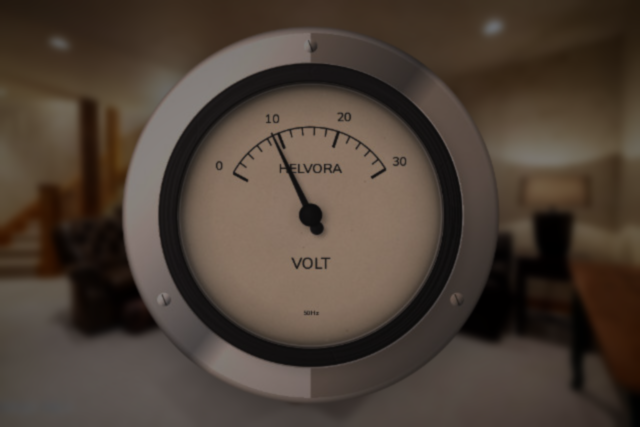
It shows 9; V
